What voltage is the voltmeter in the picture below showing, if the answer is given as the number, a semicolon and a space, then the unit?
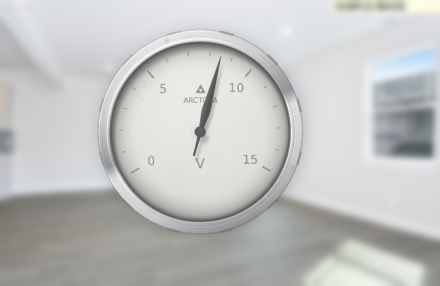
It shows 8.5; V
